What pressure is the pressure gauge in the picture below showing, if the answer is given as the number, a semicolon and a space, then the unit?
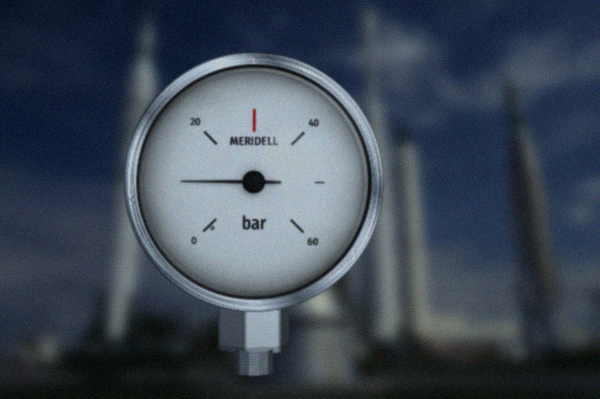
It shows 10; bar
